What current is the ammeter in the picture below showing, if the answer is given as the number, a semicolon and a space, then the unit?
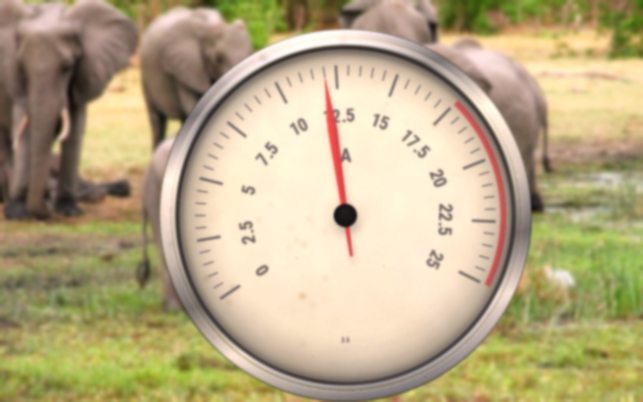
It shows 12; A
